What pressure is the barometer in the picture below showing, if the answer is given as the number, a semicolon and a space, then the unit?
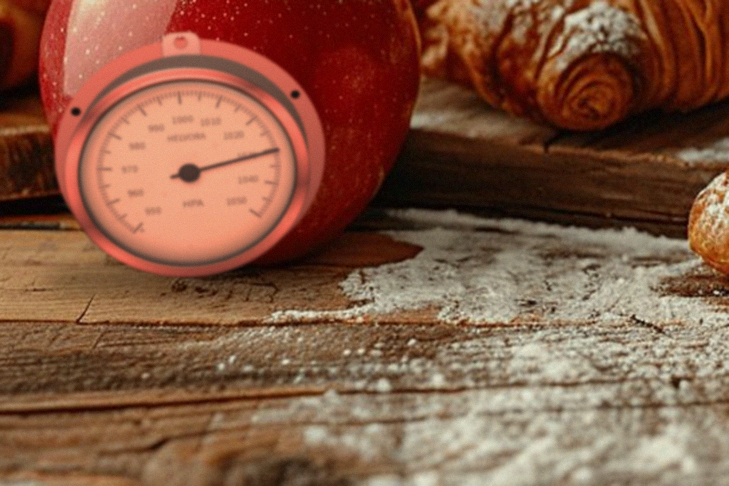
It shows 1030; hPa
